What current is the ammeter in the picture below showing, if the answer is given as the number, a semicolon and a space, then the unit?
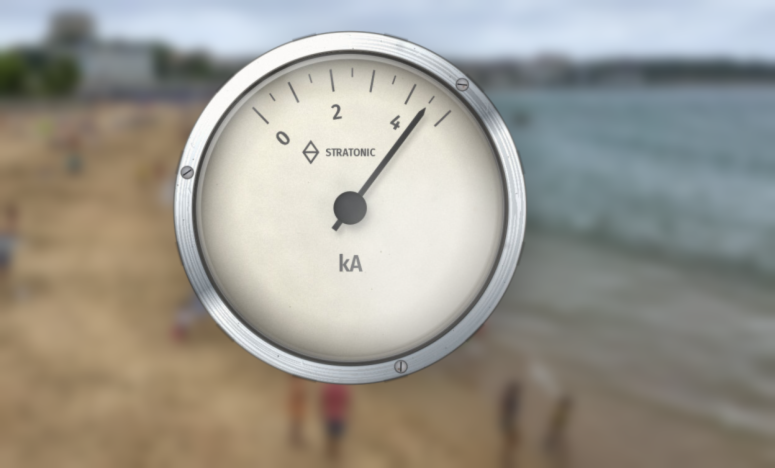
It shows 4.5; kA
